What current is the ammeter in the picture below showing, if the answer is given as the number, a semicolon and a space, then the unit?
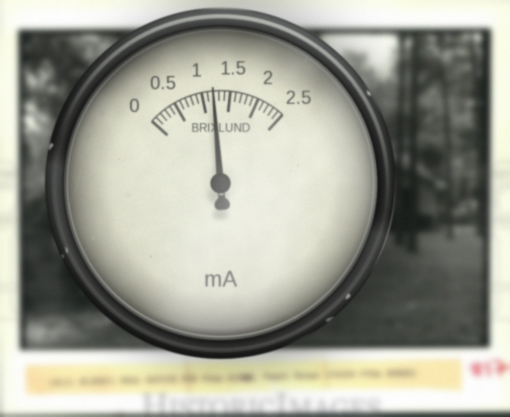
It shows 1.2; mA
